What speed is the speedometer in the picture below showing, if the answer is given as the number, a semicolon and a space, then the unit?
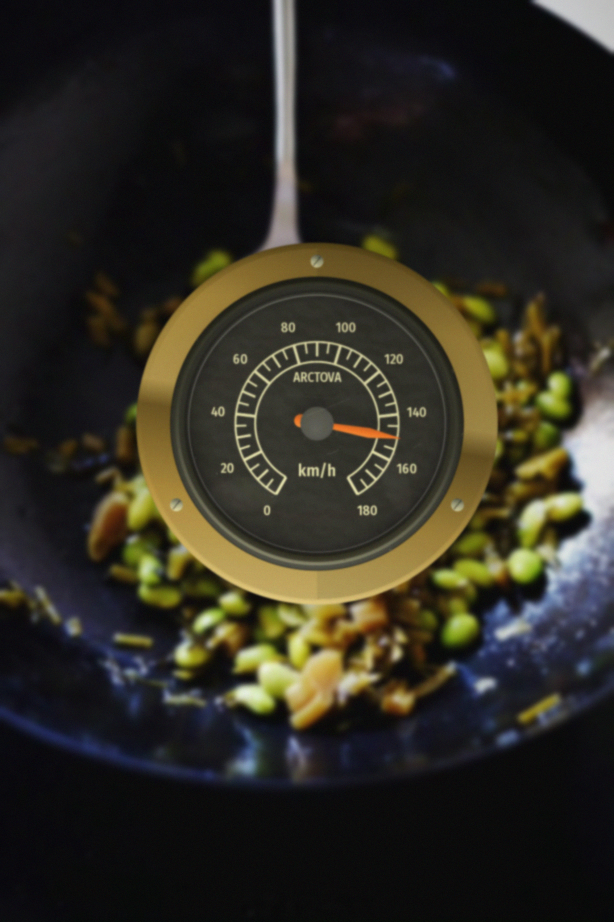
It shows 150; km/h
